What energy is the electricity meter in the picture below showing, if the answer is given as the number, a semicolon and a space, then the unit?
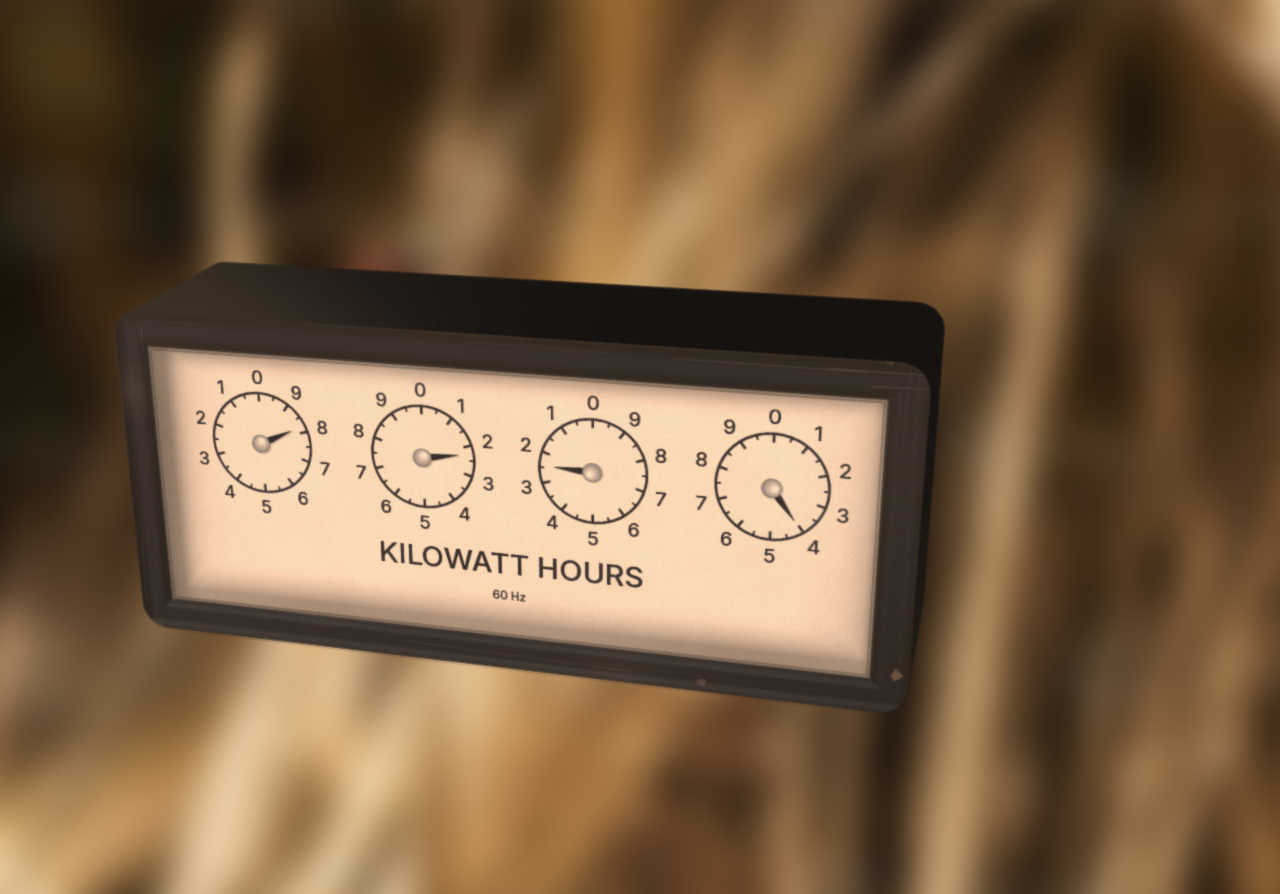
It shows 8224; kWh
